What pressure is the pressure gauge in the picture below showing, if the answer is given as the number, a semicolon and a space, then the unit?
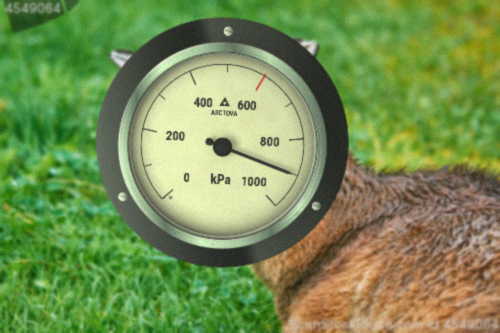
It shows 900; kPa
